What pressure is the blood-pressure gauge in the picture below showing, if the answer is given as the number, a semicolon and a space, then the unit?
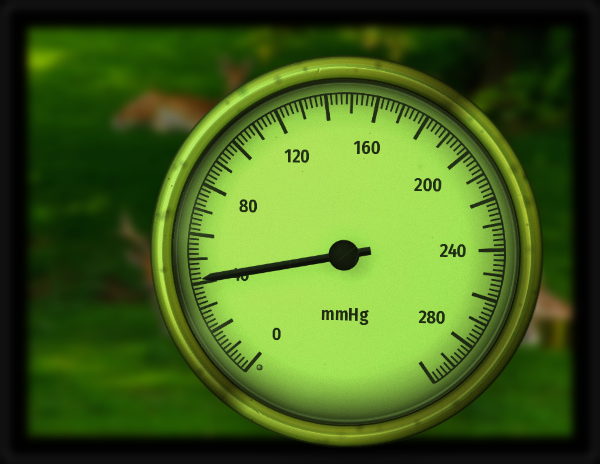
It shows 42; mmHg
